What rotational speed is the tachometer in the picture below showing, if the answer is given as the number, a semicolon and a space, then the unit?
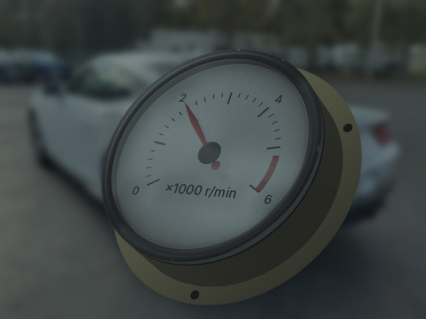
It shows 2000; rpm
